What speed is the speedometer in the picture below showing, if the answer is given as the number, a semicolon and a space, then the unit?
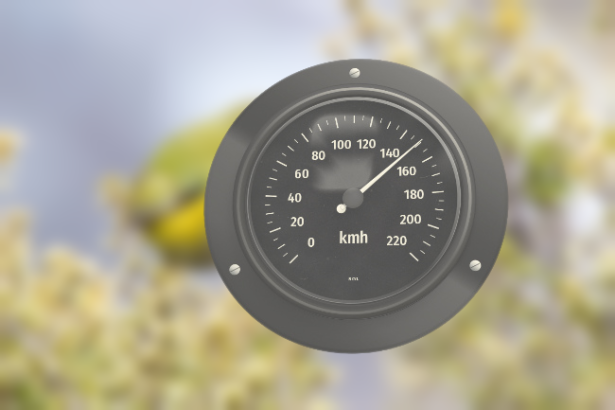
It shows 150; km/h
